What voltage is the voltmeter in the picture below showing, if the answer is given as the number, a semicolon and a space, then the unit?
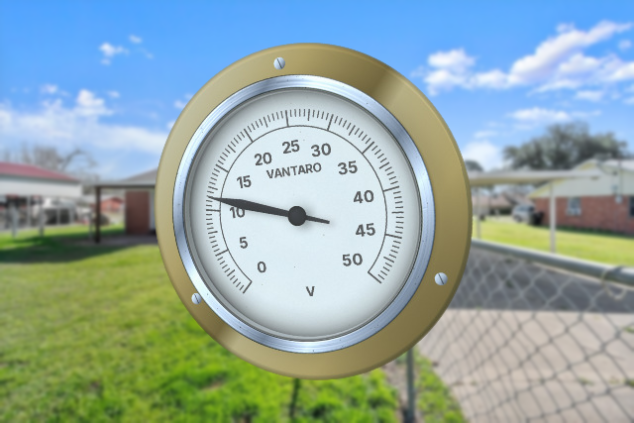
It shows 11.5; V
